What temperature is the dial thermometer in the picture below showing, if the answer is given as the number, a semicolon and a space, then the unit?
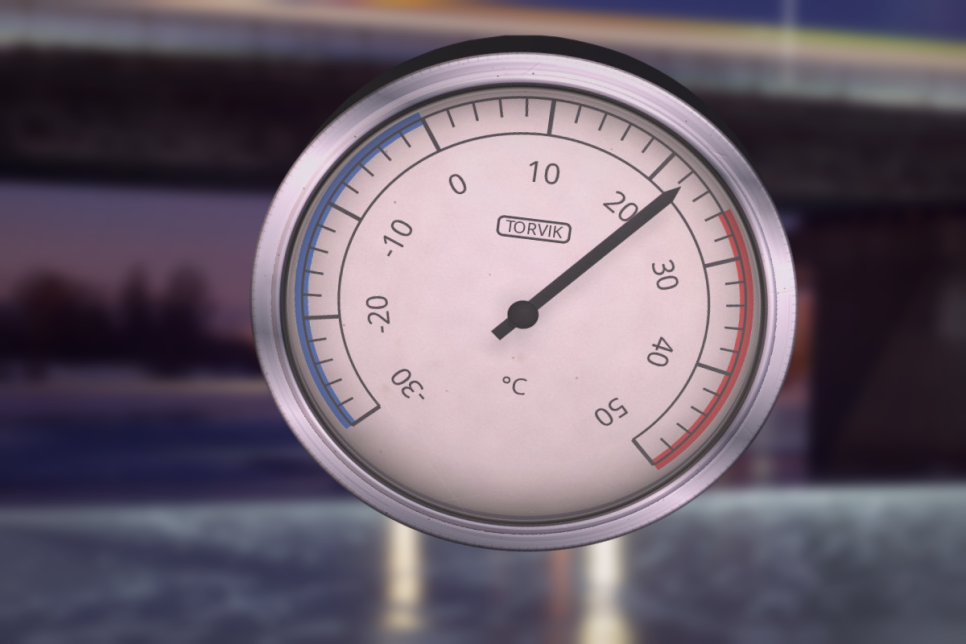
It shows 22; °C
